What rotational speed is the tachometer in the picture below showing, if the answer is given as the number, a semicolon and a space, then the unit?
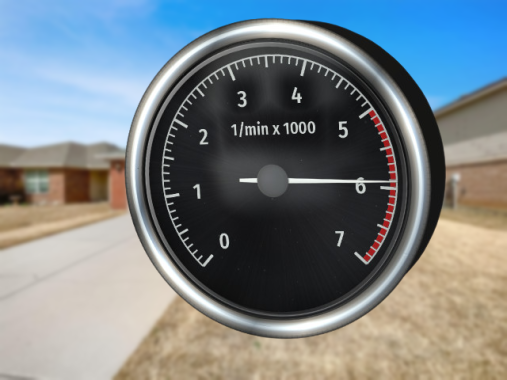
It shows 5900; rpm
